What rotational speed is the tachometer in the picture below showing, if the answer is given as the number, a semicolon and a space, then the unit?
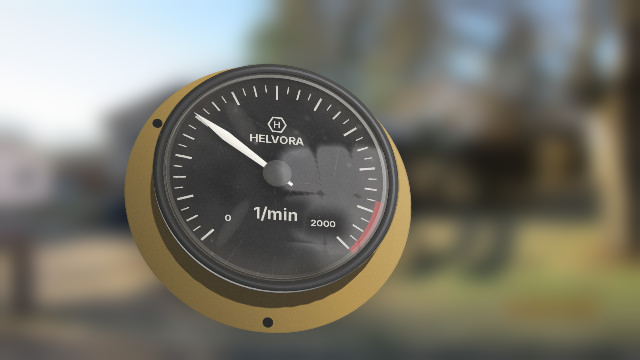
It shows 600; rpm
